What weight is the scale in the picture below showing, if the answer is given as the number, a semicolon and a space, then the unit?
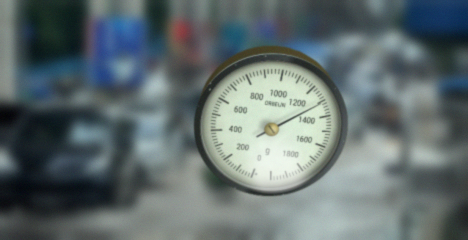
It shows 1300; g
